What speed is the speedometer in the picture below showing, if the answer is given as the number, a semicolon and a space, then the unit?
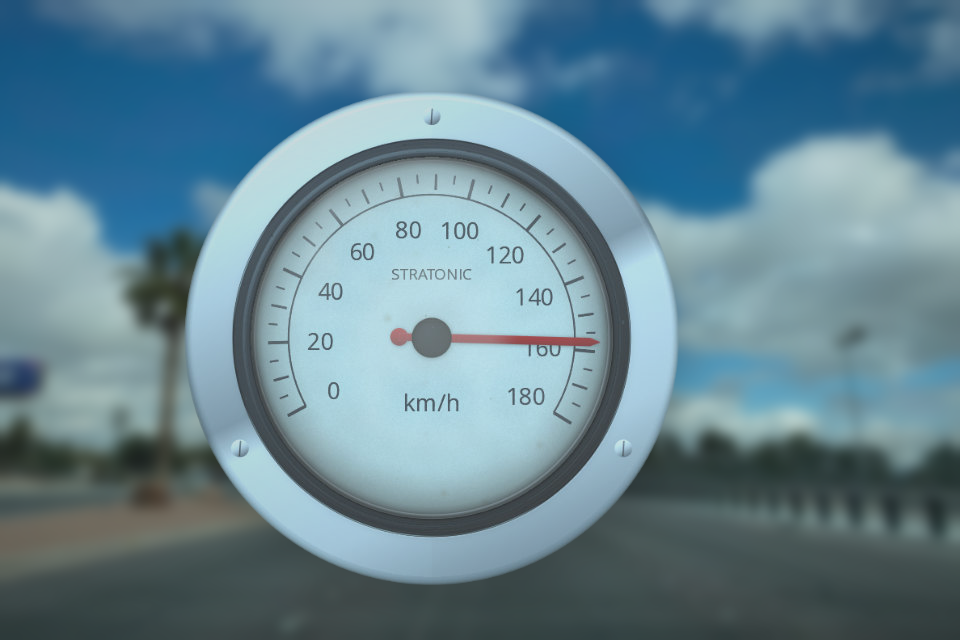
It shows 157.5; km/h
